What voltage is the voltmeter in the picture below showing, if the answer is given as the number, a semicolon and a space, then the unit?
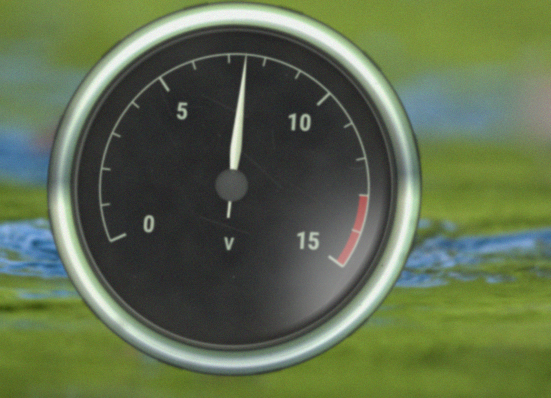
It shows 7.5; V
